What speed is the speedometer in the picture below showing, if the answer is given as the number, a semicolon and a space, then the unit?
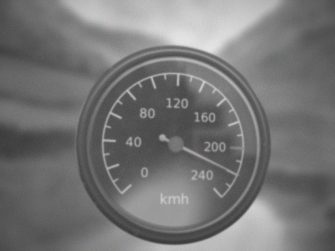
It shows 220; km/h
